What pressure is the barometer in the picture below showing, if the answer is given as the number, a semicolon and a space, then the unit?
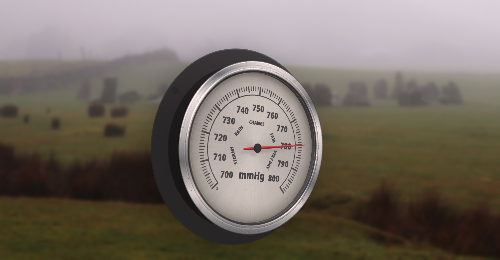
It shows 780; mmHg
